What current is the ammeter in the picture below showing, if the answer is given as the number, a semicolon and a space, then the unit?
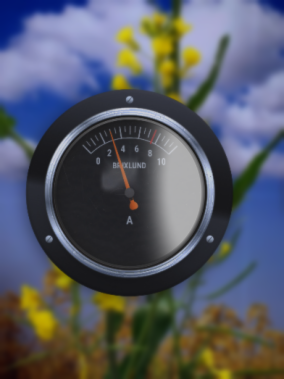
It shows 3; A
